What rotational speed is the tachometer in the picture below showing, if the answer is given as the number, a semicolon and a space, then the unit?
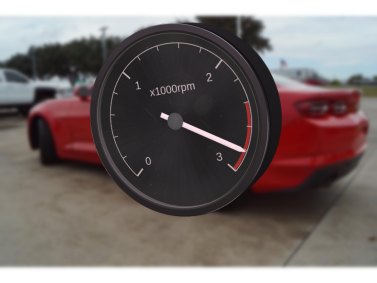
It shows 2800; rpm
